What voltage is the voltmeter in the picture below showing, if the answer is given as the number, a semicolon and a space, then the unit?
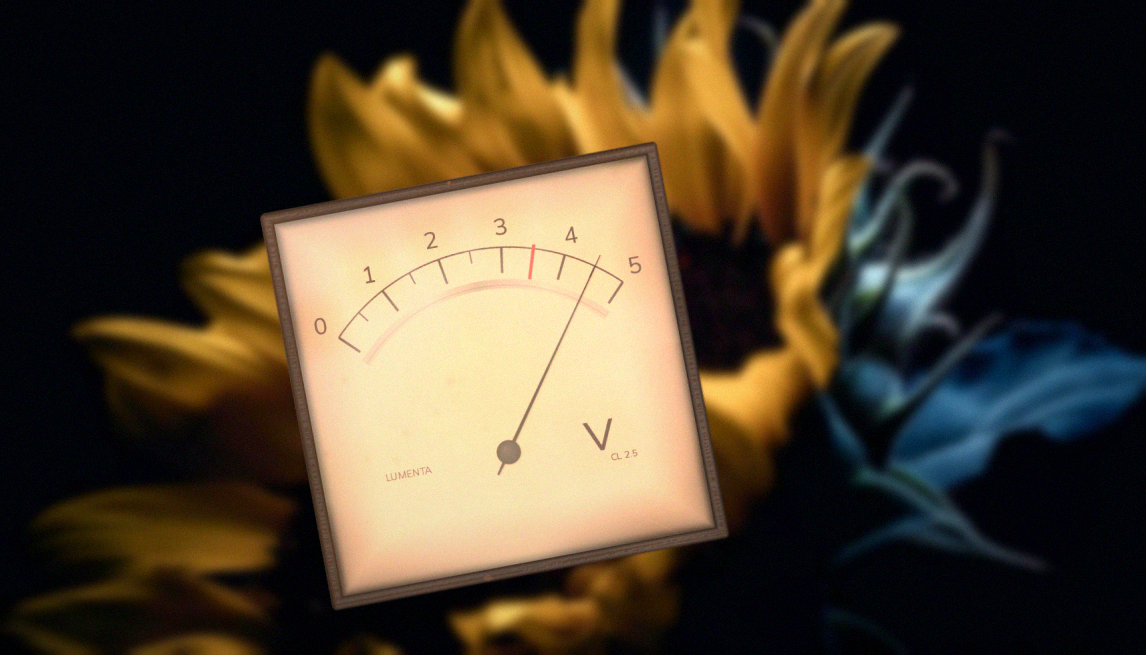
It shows 4.5; V
